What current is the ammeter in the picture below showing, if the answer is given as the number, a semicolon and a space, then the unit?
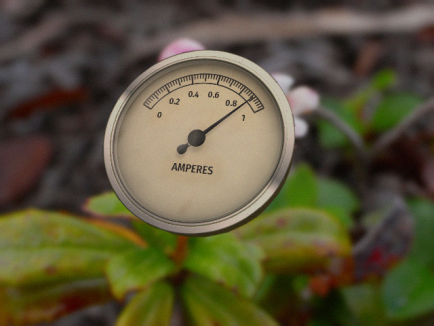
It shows 0.9; A
